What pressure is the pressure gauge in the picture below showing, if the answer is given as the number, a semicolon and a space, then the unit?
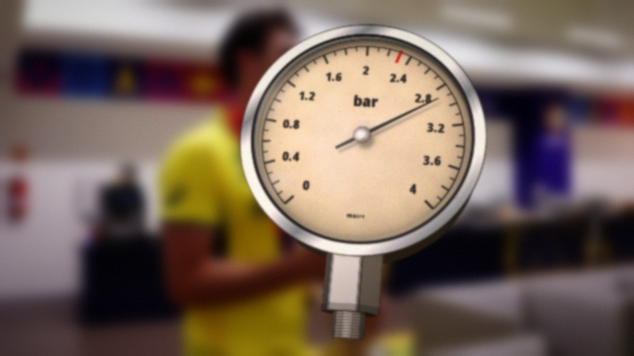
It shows 2.9; bar
